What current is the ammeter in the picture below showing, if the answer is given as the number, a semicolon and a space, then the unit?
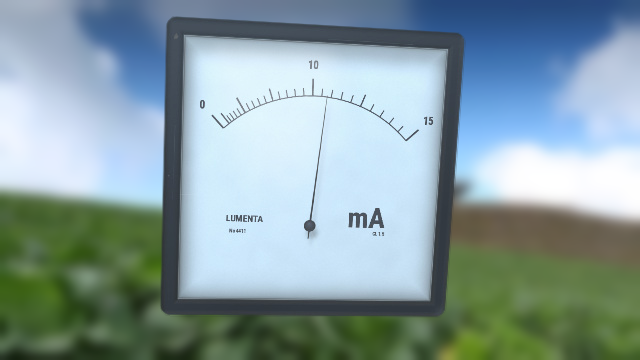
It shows 10.75; mA
